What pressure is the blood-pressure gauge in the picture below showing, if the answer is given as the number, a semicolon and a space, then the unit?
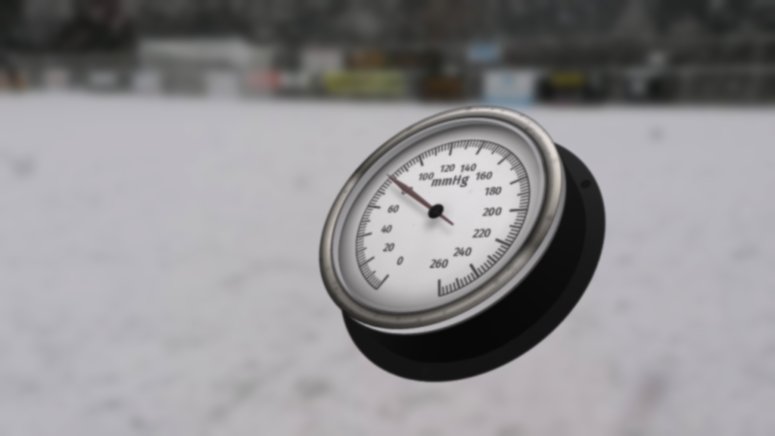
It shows 80; mmHg
